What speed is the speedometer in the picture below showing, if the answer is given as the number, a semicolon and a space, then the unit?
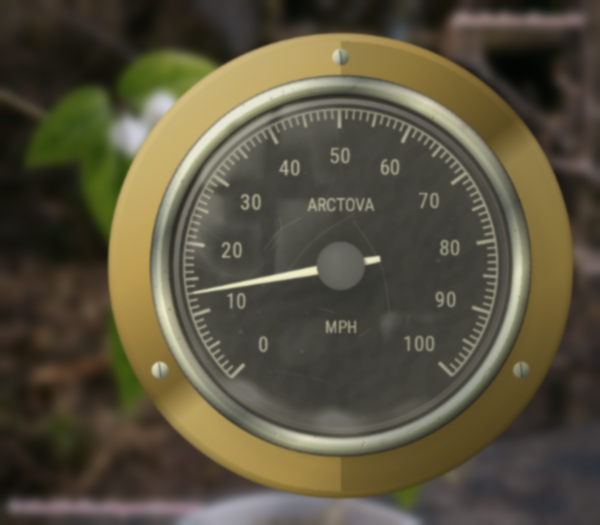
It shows 13; mph
